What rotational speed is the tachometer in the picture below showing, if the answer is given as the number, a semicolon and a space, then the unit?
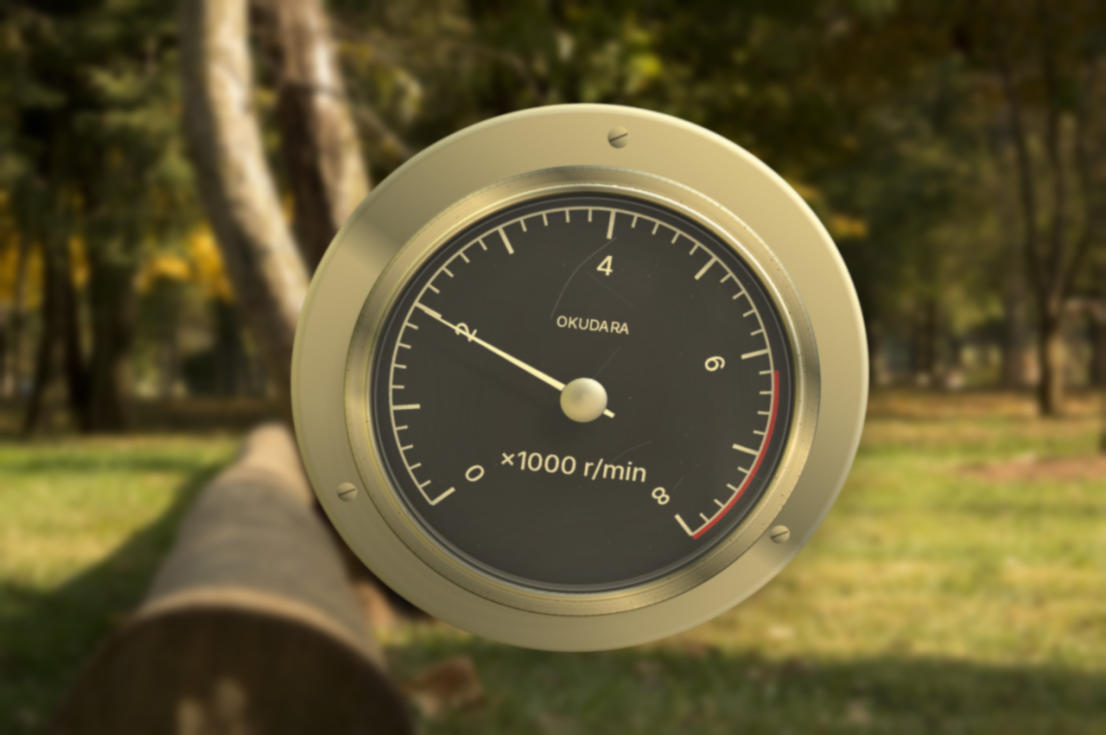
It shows 2000; rpm
